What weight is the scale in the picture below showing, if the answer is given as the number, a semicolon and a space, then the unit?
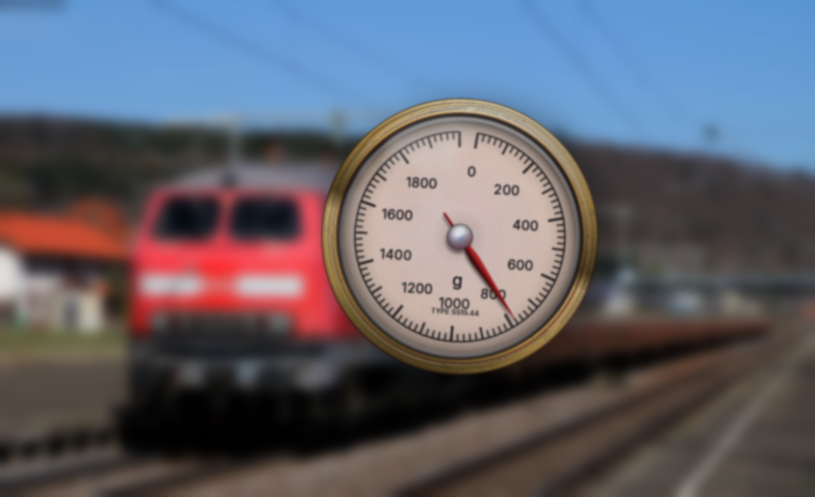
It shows 780; g
